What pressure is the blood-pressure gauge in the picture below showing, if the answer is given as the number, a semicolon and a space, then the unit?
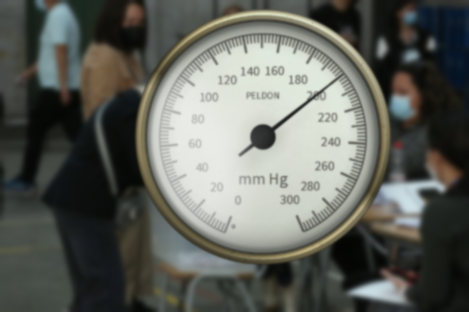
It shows 200; mmHg
